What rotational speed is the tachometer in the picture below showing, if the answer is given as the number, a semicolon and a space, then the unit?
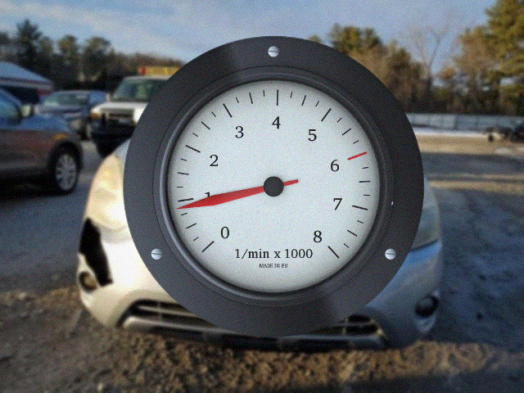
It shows 875; rpm
